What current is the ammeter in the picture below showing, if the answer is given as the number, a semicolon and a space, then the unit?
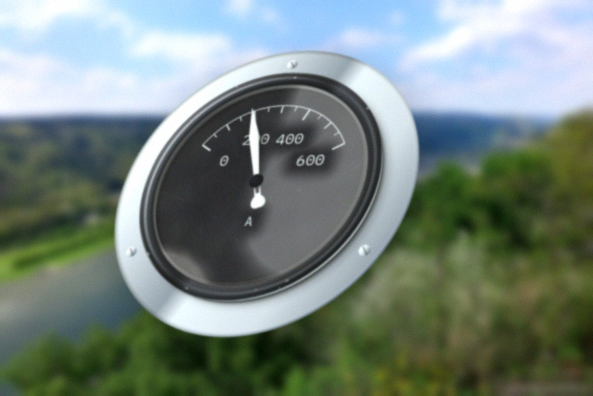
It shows 200; A
